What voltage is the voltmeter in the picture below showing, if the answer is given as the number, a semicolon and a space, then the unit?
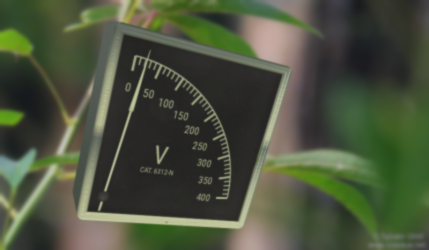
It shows 20; V
